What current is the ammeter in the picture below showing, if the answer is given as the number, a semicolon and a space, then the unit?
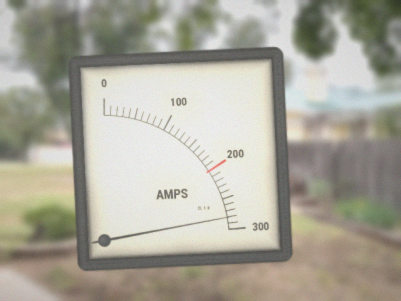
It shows 280; A
